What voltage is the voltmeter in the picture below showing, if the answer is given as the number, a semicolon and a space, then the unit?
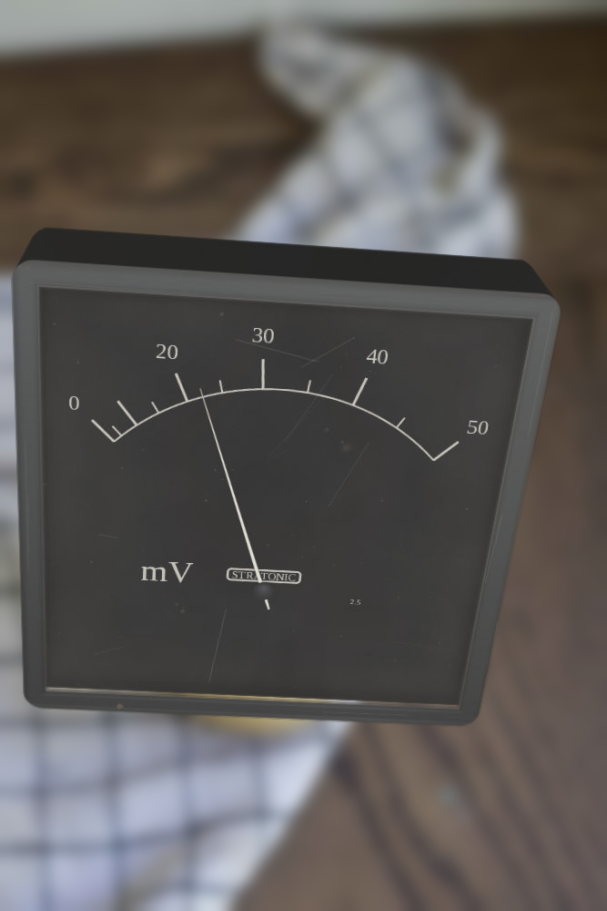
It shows 22.5; mV
